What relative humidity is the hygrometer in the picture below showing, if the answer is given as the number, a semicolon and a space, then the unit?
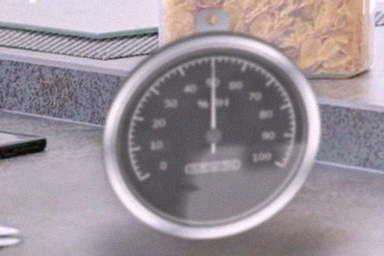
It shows 50; %
